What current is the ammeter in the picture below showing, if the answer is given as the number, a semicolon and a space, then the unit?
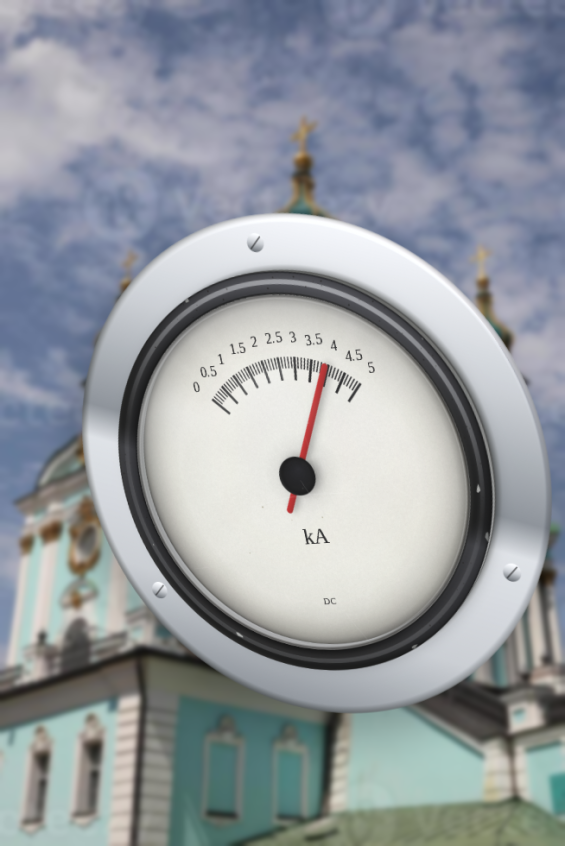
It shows 4; kA
